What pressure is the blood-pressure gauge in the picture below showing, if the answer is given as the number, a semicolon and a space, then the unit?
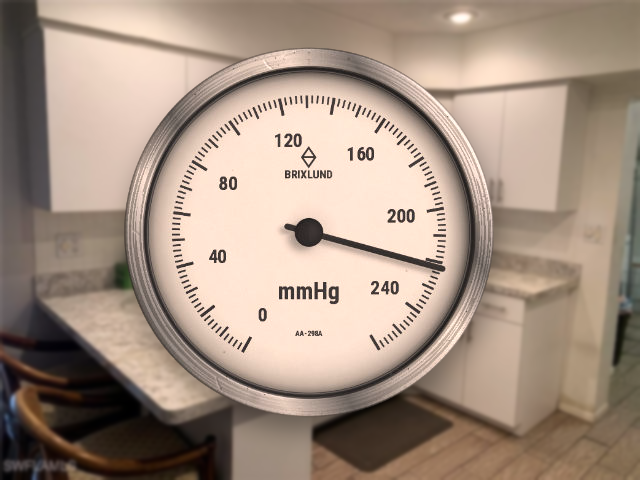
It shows 222; mmHg
